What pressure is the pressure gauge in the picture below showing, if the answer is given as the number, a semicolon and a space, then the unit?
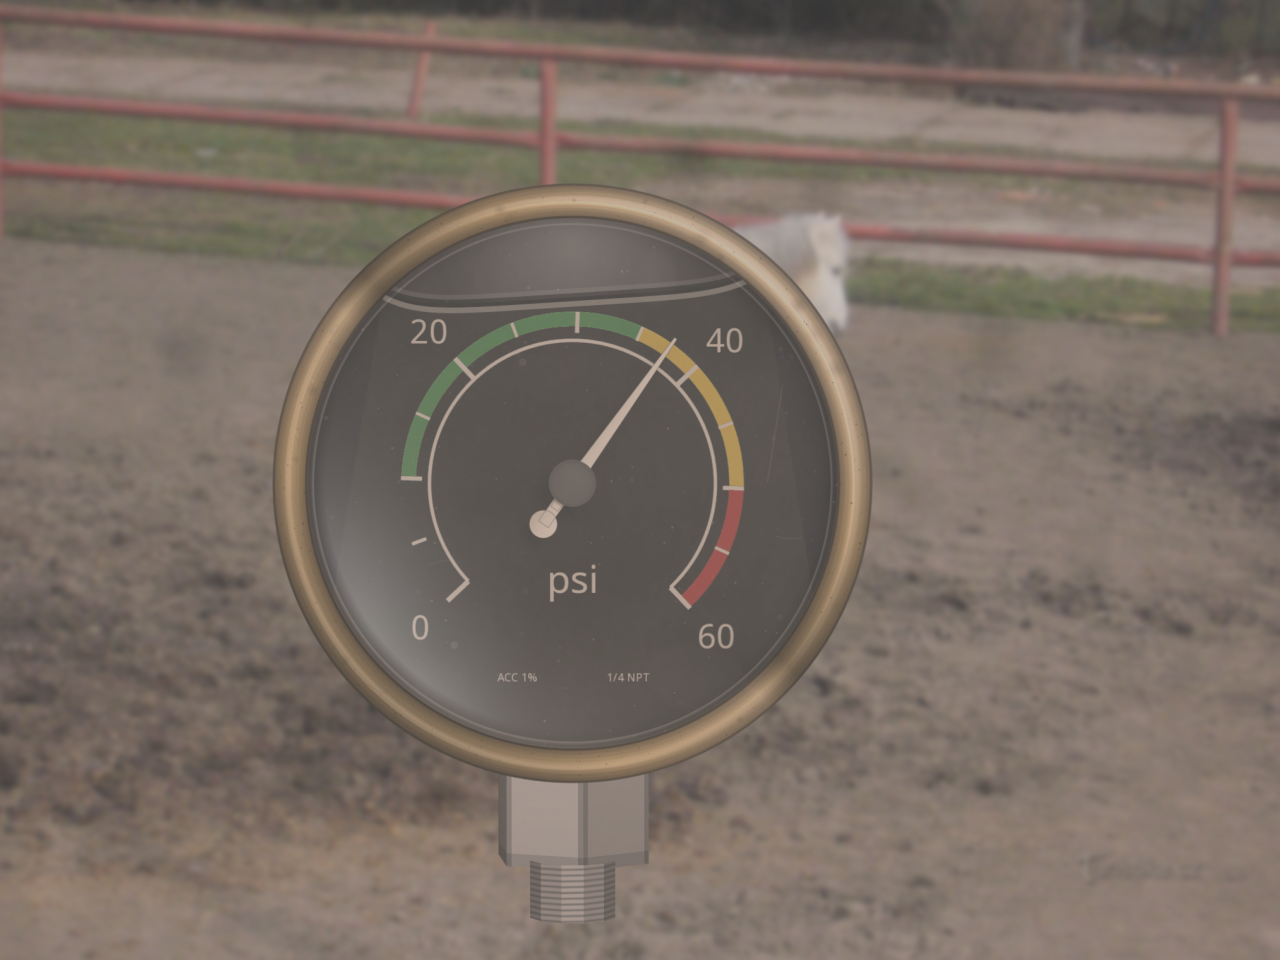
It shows 37.5; psi
